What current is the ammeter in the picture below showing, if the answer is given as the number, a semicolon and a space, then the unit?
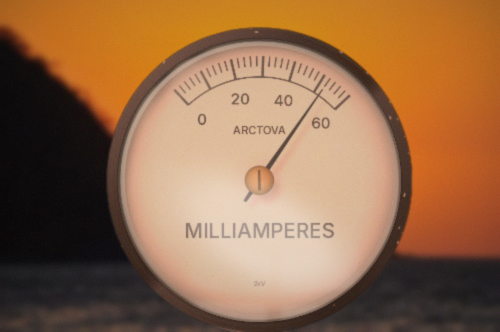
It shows 52; mA
